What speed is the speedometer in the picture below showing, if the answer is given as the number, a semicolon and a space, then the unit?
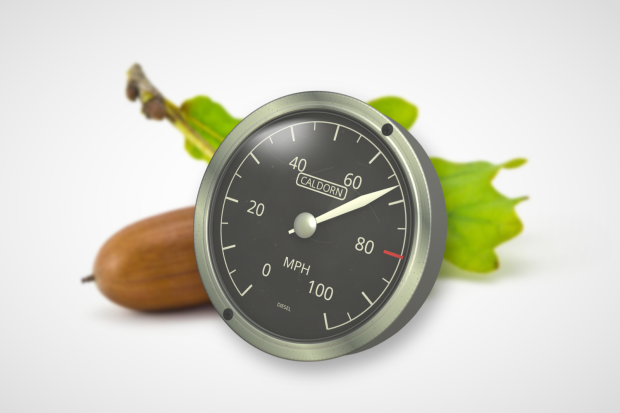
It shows 67.5; mph
